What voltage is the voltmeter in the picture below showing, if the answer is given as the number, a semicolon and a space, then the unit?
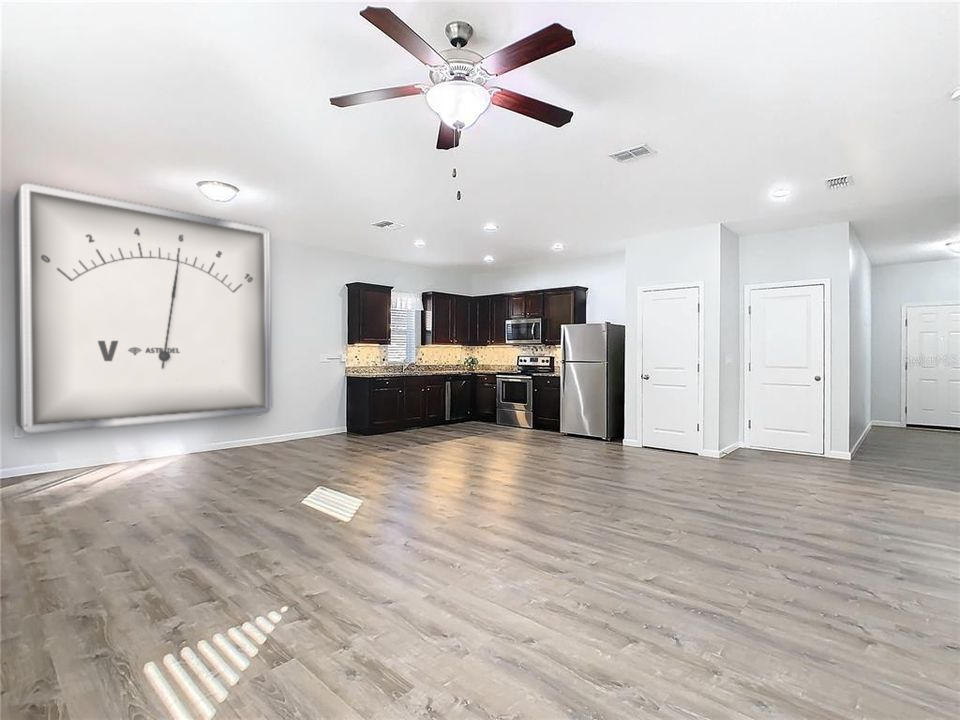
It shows 6; V
